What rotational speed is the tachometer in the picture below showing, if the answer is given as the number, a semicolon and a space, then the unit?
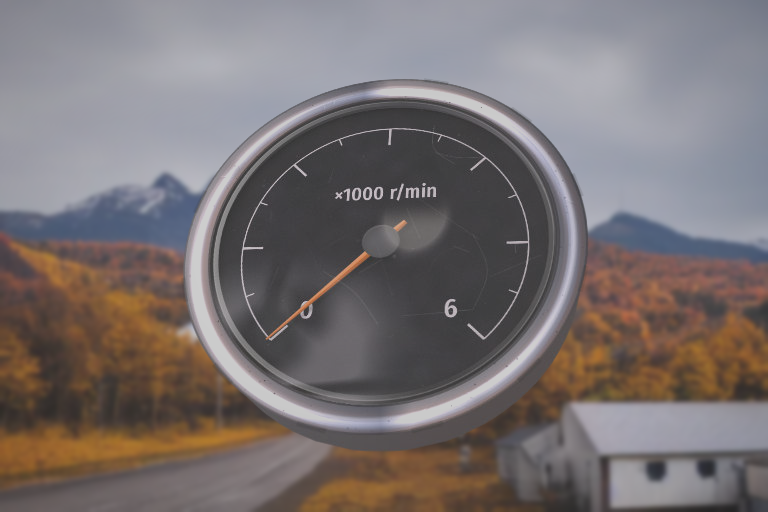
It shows 0; rpm
